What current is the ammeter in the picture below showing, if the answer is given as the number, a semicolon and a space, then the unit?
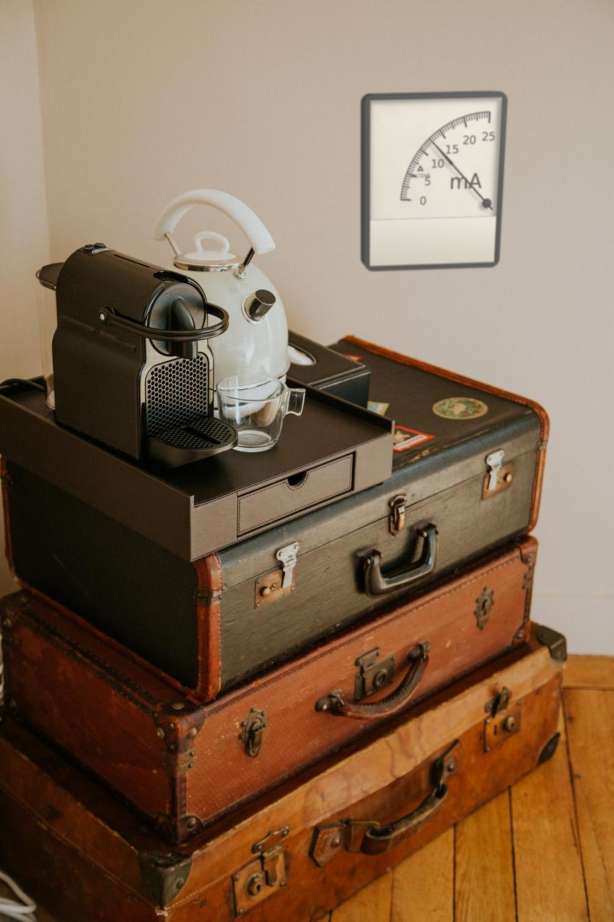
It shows 12.5; mA
